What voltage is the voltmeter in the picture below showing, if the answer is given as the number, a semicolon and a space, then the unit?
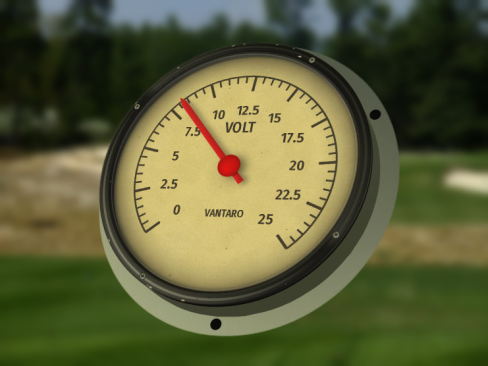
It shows 8.25; V
